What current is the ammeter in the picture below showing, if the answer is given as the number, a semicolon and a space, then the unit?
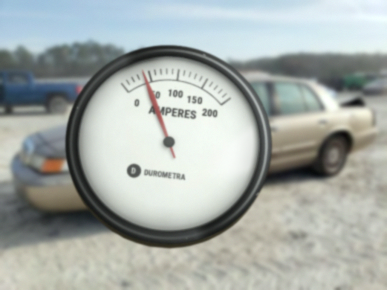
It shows 40; A
